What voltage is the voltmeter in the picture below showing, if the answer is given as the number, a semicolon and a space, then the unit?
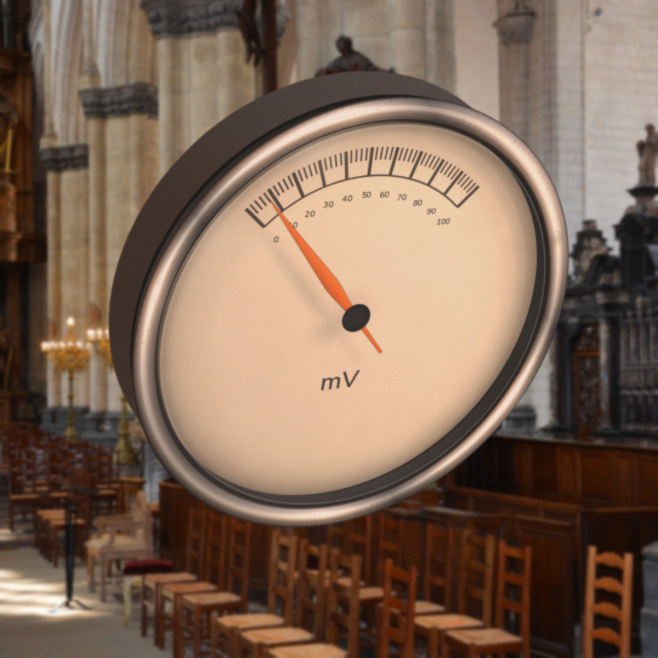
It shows 8; mV
